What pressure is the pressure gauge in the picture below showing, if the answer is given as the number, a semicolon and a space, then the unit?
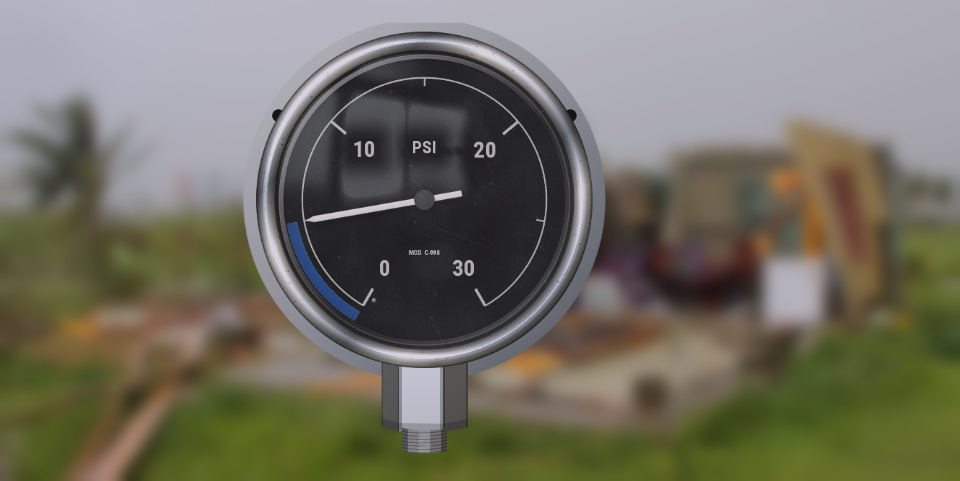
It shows 5; psi
